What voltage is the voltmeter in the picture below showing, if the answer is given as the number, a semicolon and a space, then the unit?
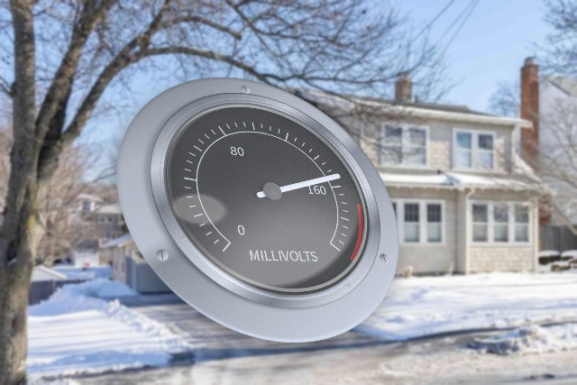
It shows 155; mV
